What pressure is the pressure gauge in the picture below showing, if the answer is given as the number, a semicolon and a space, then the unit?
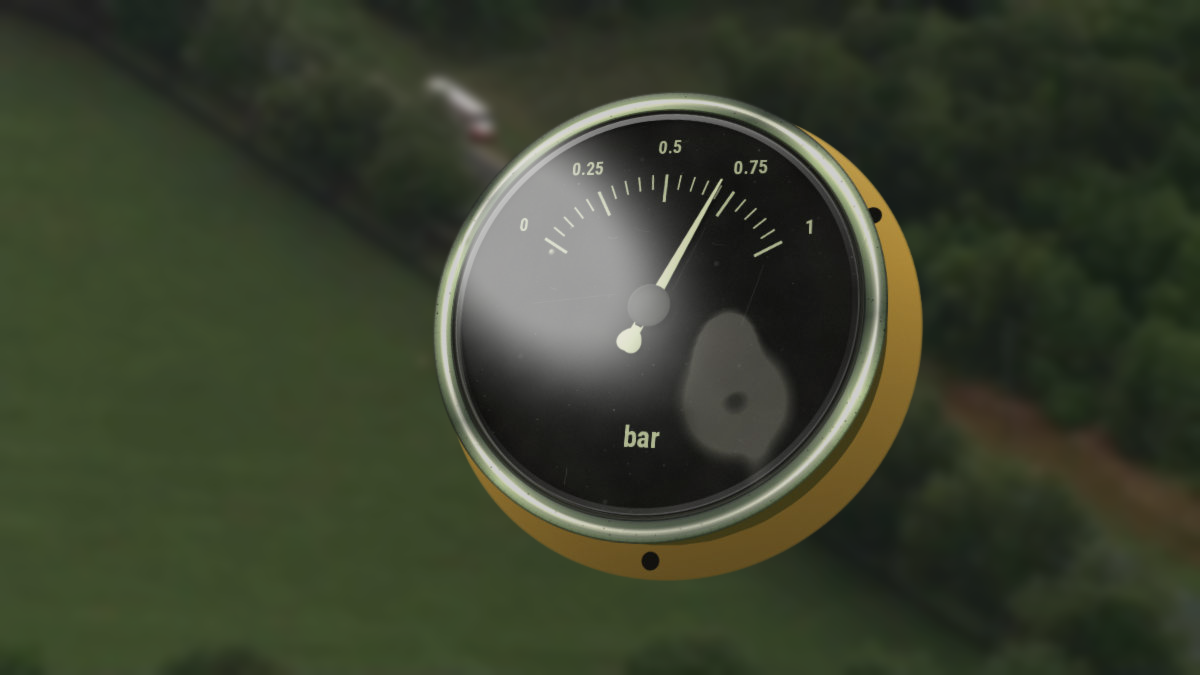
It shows 0.7; bar
